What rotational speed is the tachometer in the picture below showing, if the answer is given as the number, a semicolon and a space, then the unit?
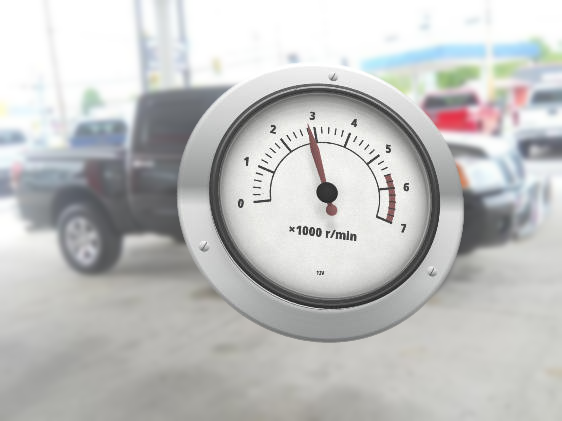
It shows 2800; rpm
